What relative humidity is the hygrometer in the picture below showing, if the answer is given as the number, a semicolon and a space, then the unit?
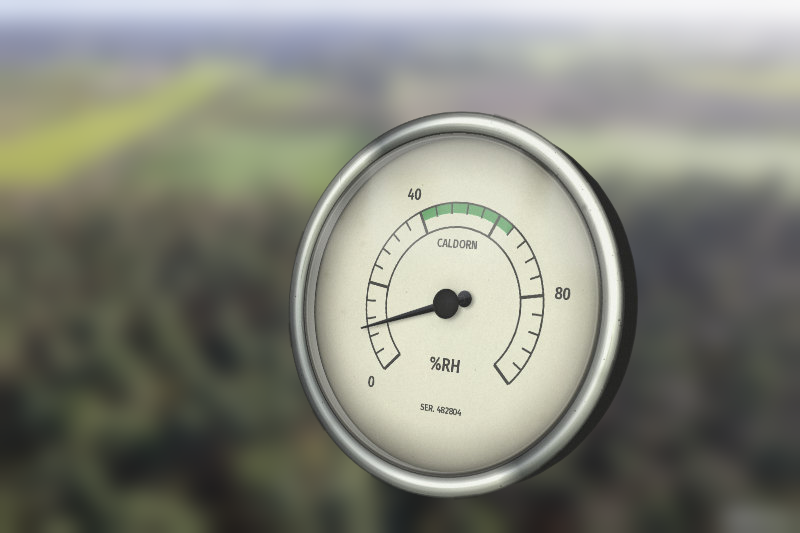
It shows 10; %
